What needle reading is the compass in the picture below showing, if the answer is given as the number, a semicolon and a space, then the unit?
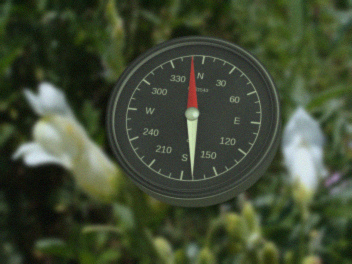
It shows 350; °
